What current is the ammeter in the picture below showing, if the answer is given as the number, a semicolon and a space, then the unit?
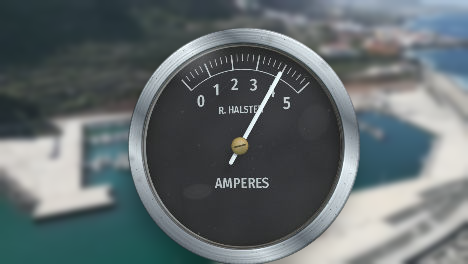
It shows 4; A
